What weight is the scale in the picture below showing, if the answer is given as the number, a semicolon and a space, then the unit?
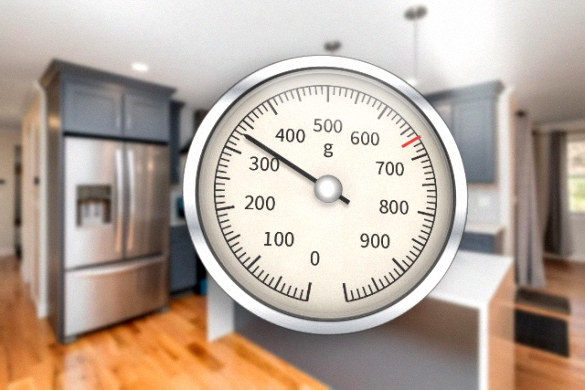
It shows 330; g
